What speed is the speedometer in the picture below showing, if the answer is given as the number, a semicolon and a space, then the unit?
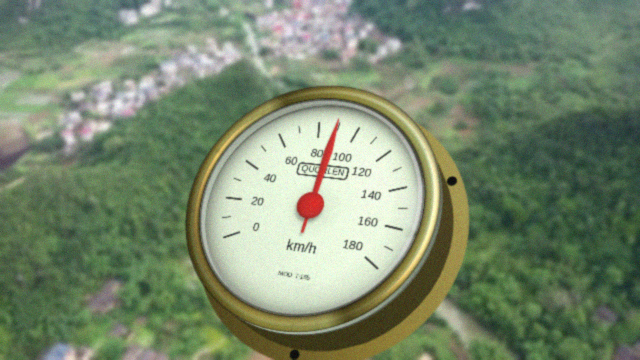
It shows 90; km/h
